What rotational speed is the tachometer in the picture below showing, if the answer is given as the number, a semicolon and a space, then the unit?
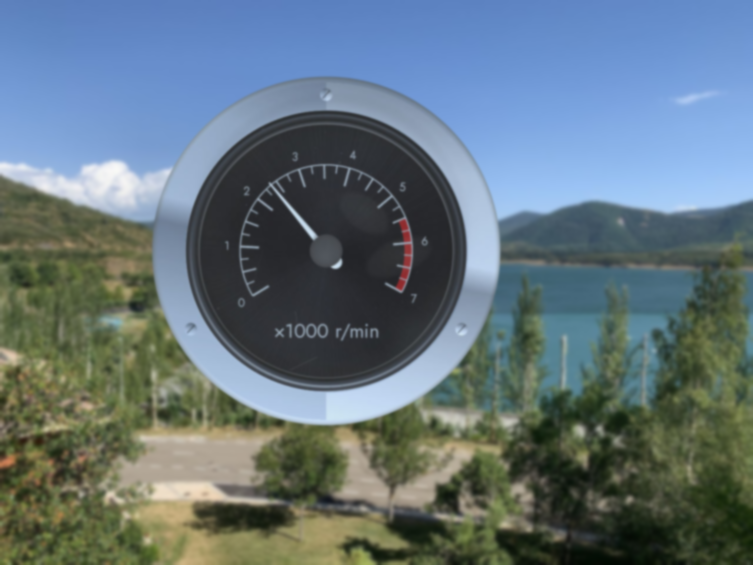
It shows 2375; rpm
